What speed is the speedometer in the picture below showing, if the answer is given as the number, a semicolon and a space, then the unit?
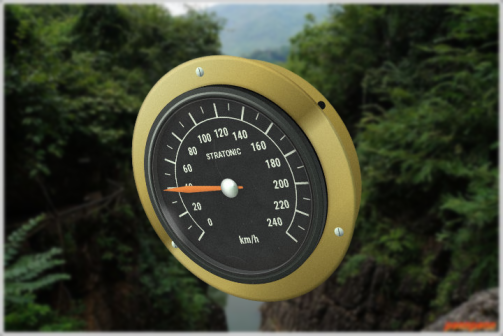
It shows 40; km/h
